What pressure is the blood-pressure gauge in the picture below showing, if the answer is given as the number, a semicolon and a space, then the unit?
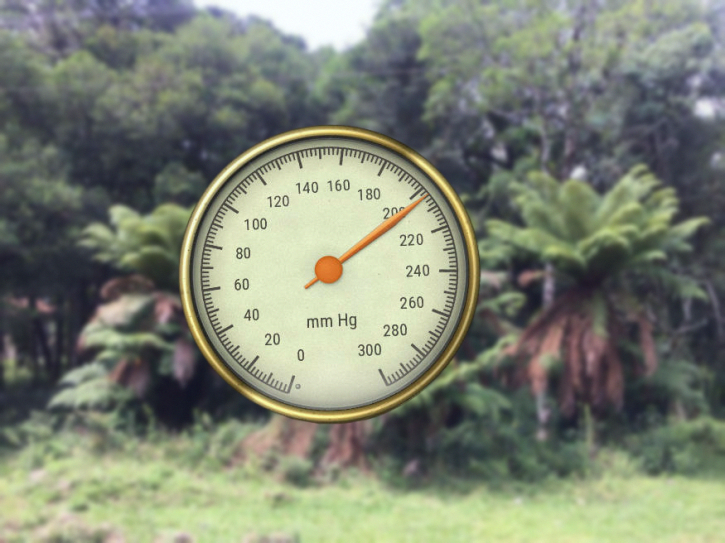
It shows 204; mmHg
